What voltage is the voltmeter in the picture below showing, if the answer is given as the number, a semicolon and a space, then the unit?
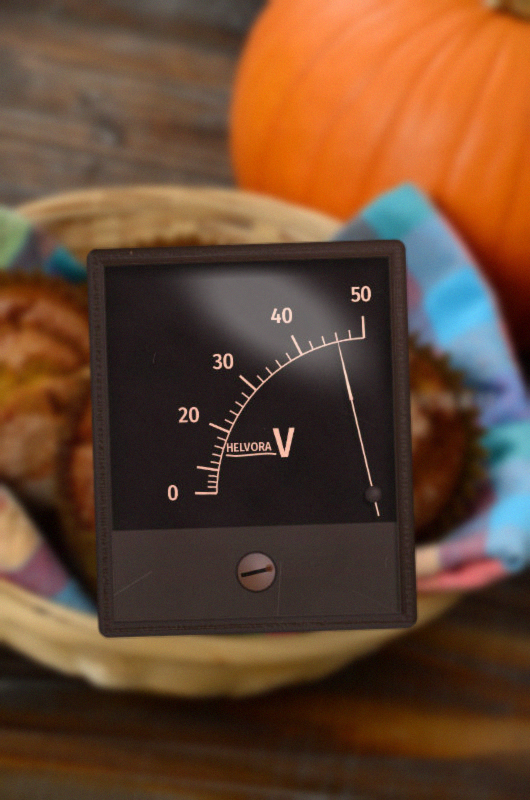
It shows 46; V
